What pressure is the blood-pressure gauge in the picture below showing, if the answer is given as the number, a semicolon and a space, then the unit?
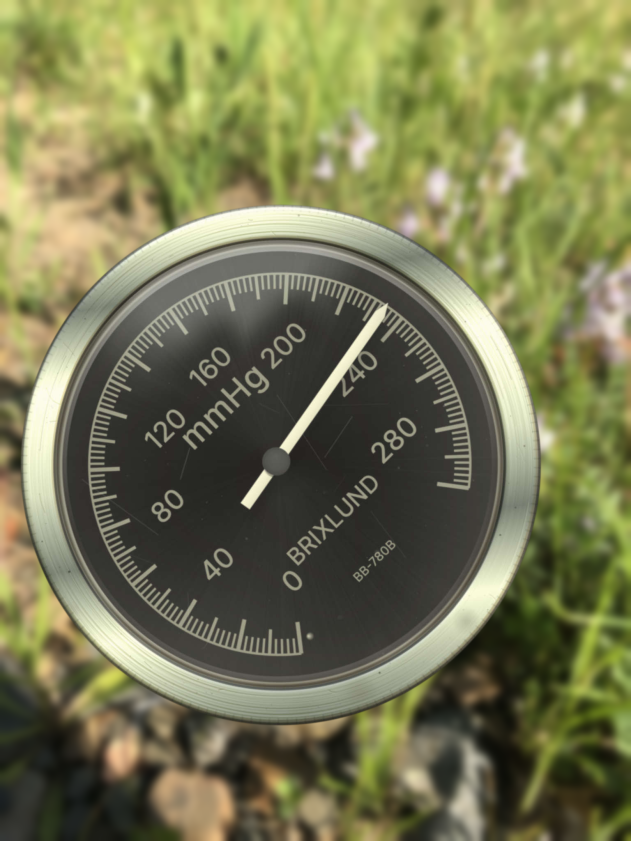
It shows 234; mmHg
